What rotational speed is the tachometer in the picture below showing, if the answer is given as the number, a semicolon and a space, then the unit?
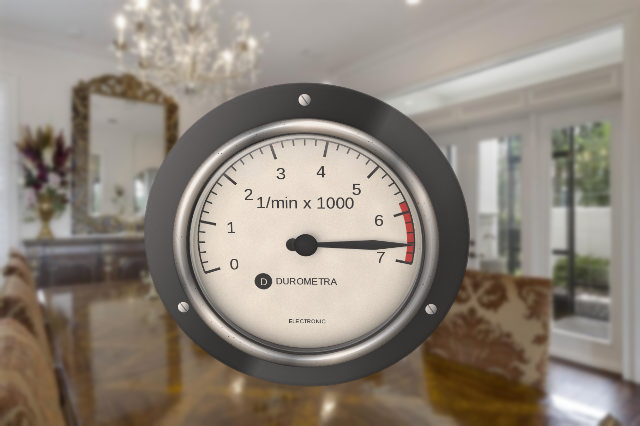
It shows 6600; rpm
